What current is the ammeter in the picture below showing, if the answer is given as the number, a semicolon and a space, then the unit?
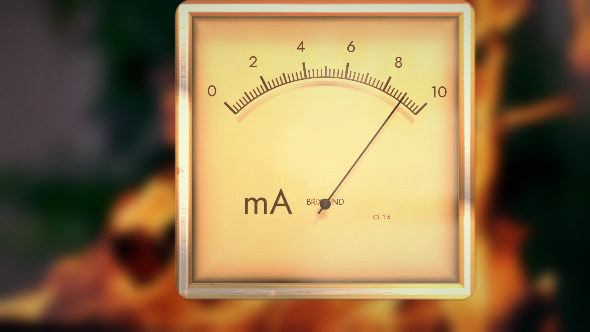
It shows 9; mA
